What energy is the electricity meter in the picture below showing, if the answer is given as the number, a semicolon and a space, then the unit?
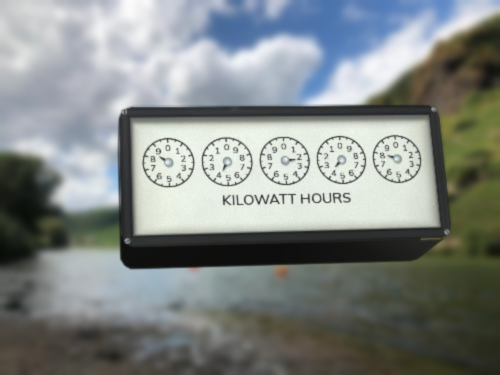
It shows 84238; kWh
